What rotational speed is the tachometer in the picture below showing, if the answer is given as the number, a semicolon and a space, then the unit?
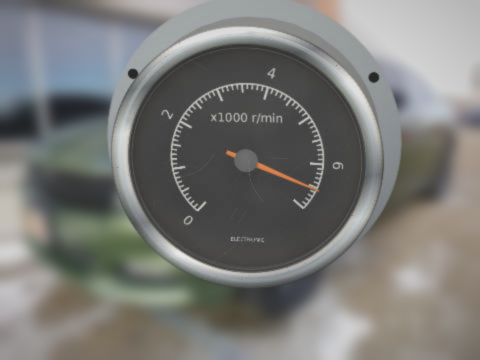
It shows 6500; rpm
